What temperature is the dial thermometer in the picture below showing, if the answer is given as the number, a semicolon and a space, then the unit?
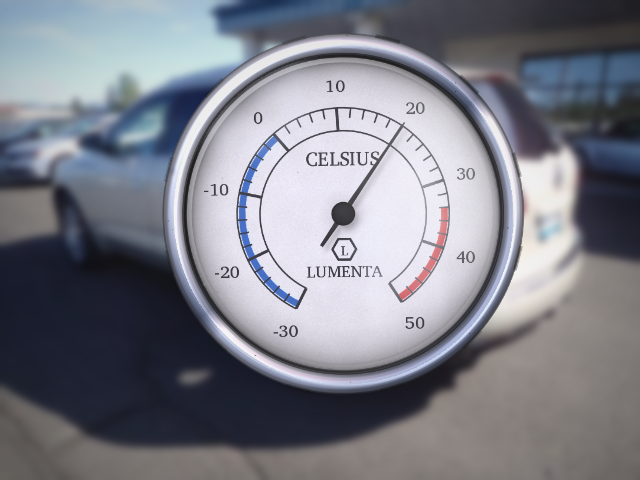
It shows 20; °C
